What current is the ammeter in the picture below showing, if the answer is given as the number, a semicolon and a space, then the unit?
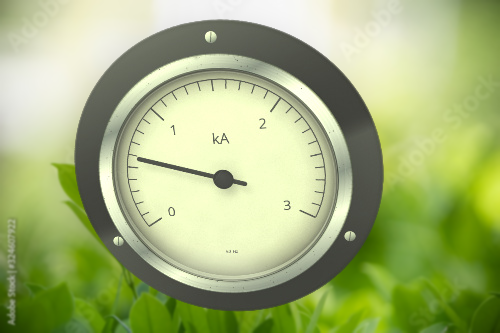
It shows 0.6; kA
